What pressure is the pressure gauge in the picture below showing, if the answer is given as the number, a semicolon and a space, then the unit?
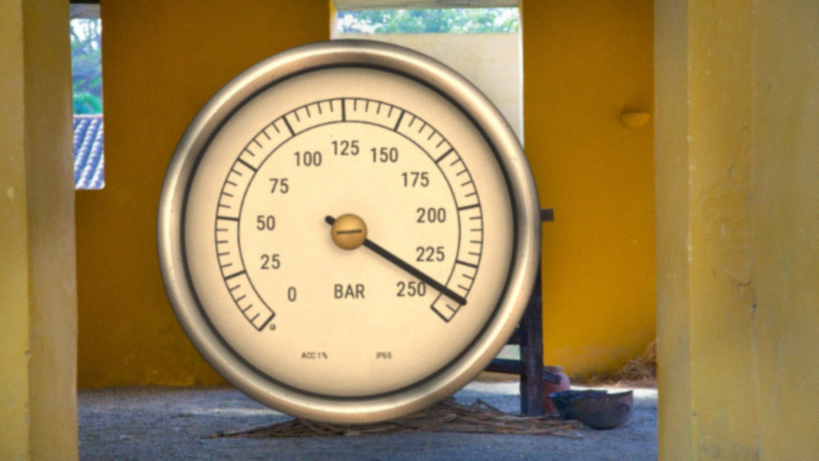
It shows 240; bar
